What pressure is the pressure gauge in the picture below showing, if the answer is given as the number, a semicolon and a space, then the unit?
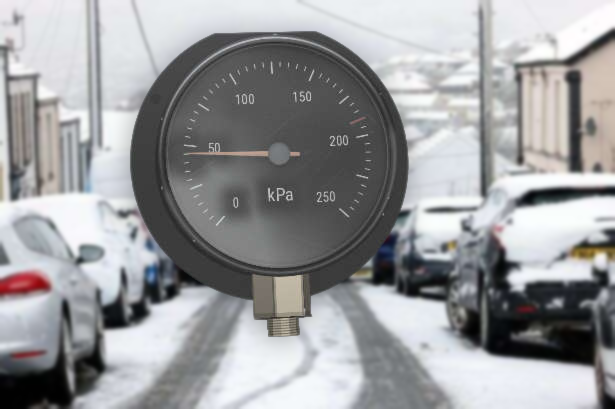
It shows 45; kPa
